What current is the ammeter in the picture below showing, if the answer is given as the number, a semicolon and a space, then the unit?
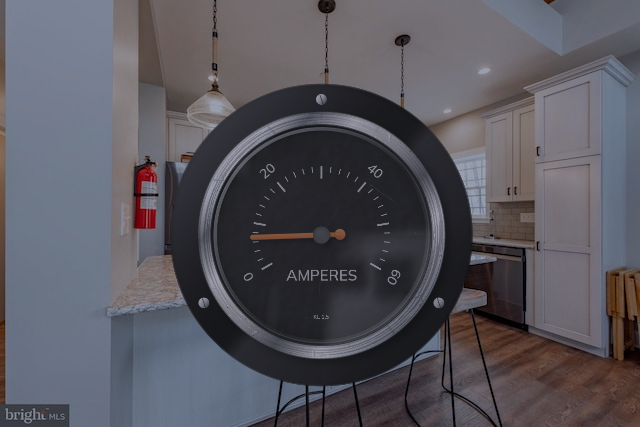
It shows 7; A
